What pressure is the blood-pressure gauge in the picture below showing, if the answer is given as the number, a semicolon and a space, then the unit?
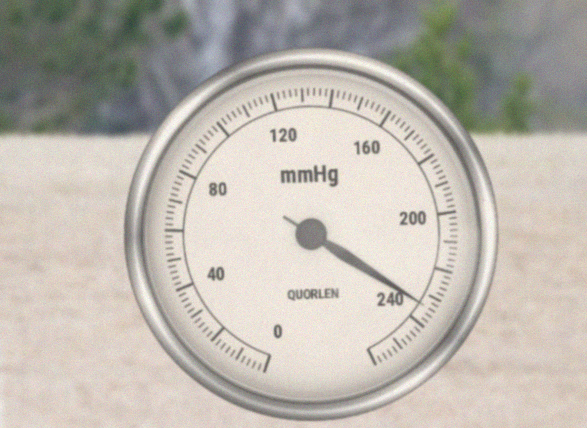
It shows 234; mmHg
